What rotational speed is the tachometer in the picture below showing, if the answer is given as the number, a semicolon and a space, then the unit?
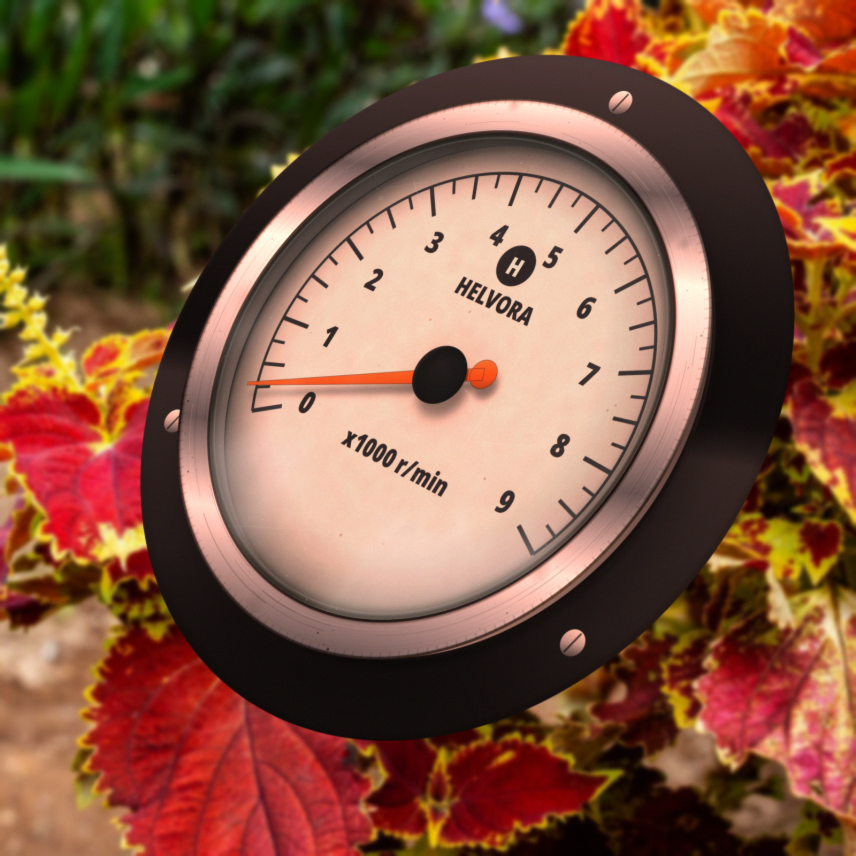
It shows 250; rpm
